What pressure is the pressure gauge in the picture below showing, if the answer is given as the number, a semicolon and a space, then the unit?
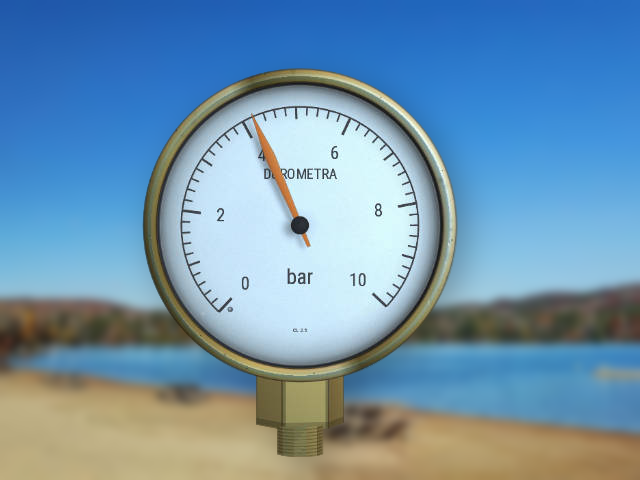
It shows 4.2; bar
